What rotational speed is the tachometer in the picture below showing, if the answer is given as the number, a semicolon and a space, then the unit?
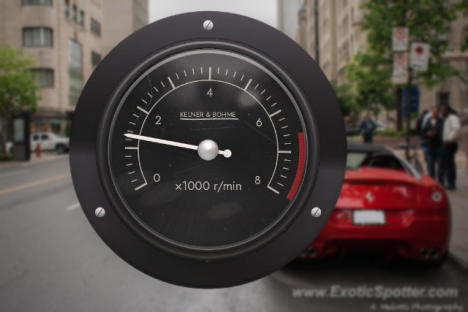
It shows 1300; rpm
